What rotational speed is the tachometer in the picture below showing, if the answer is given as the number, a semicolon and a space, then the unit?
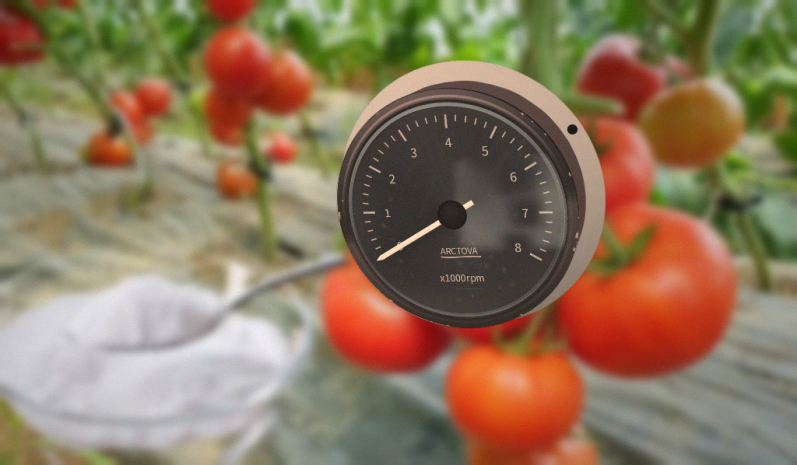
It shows 0; rpm
